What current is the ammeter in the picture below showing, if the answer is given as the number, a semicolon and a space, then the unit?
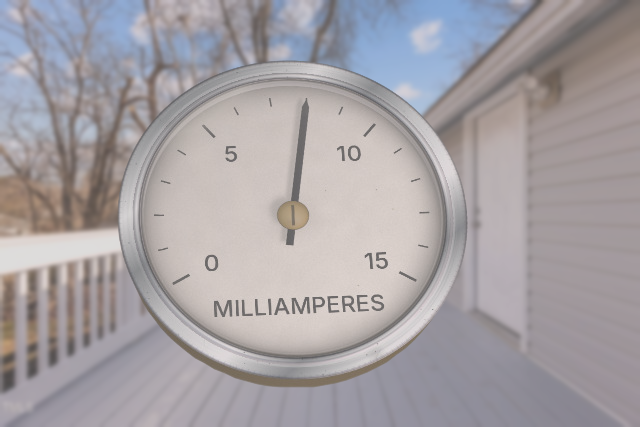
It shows 8; mA
